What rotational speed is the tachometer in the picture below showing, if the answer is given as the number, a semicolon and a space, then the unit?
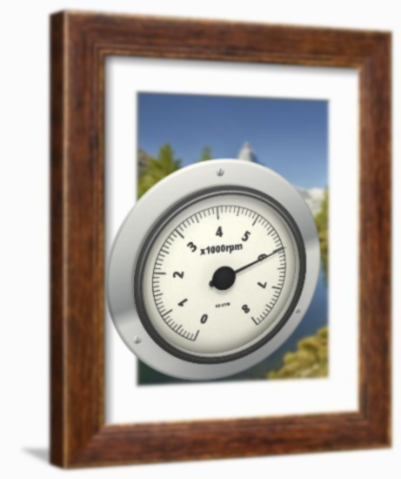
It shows 6000; rpm
